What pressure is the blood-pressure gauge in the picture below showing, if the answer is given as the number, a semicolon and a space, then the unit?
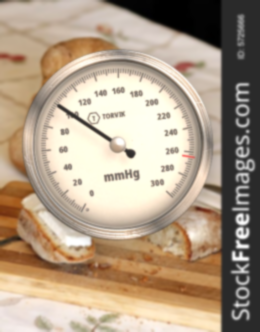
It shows 100; mmHg
